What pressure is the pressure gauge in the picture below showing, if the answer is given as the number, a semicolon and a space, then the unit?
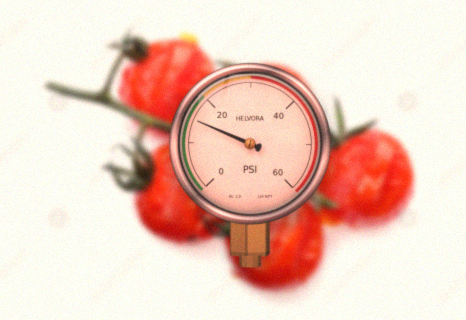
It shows 15; psi
